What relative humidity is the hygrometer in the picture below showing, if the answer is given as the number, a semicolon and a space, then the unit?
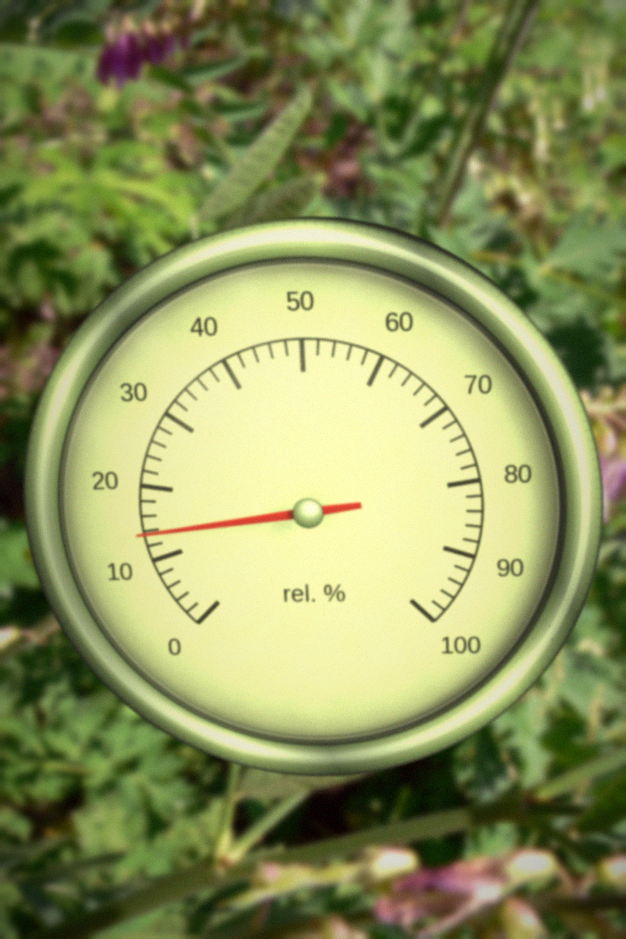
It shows 14; %
